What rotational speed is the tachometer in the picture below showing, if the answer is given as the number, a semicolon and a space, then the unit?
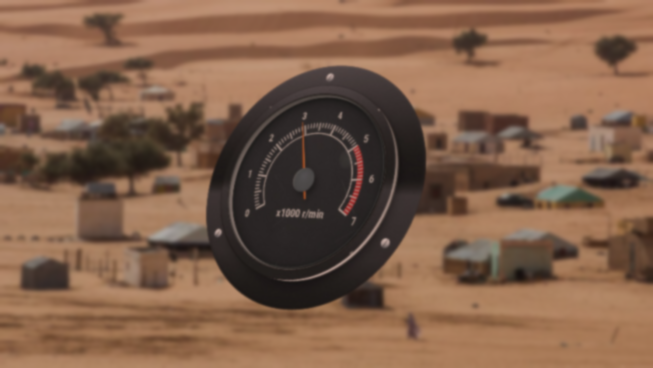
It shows 3000; rpm
